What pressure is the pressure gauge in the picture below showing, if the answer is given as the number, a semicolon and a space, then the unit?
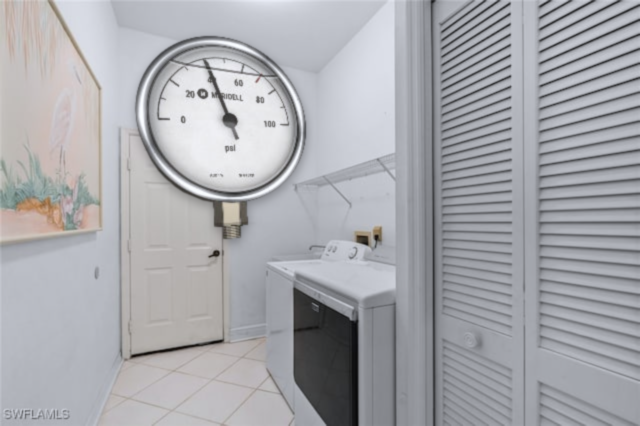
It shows 40; psi
